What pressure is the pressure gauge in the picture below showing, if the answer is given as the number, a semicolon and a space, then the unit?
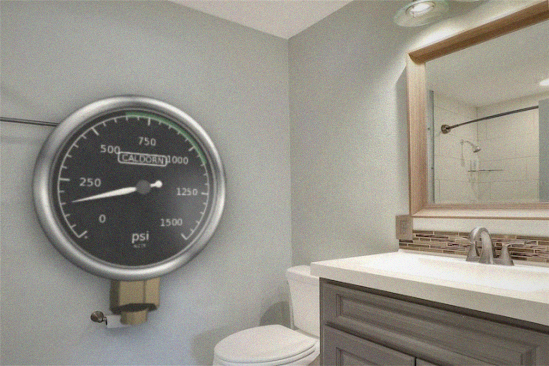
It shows 150; psi
